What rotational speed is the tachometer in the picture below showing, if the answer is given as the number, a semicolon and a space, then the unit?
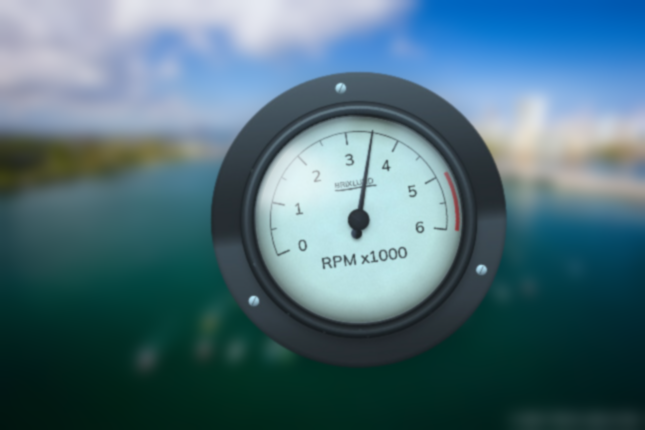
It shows 3500; rpm
